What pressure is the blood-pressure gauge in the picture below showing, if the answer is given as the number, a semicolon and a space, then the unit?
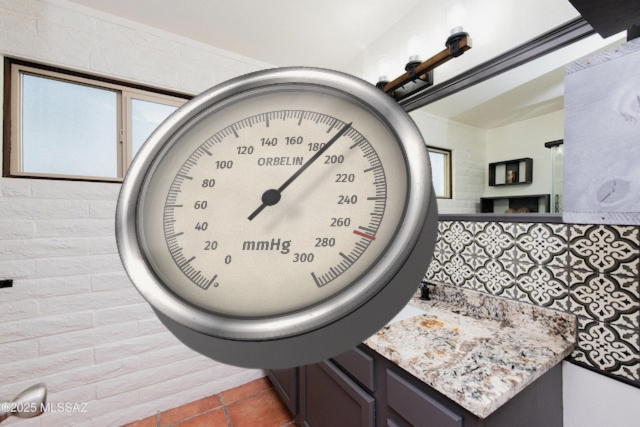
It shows 190; mmHg
